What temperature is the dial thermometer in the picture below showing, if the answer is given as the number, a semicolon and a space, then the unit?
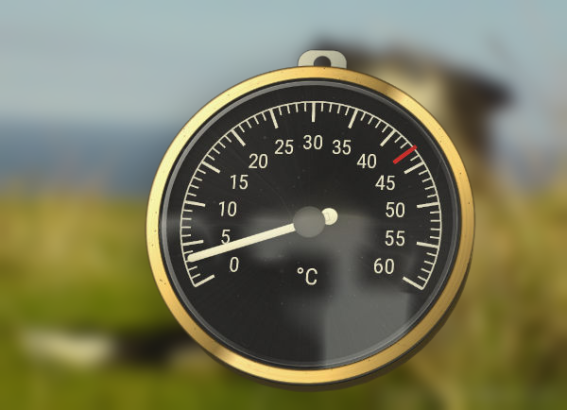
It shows 3; °C
